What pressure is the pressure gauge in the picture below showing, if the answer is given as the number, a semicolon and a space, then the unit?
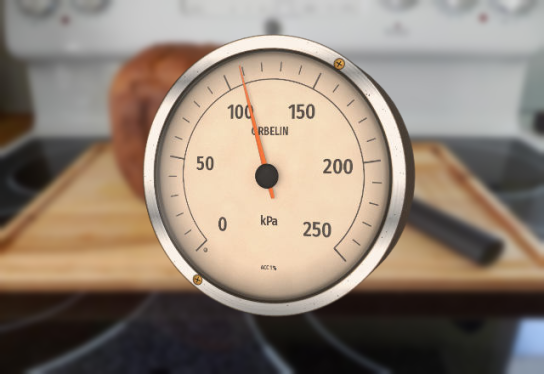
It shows 110; kPa
